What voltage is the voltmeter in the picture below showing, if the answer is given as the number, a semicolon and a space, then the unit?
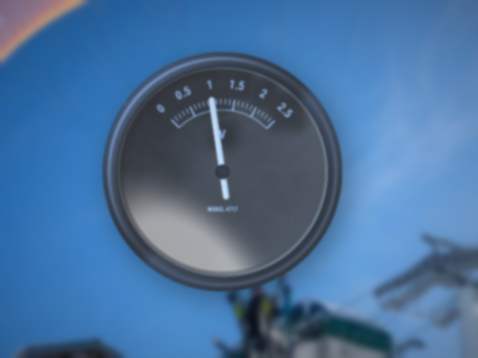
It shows 1; V
